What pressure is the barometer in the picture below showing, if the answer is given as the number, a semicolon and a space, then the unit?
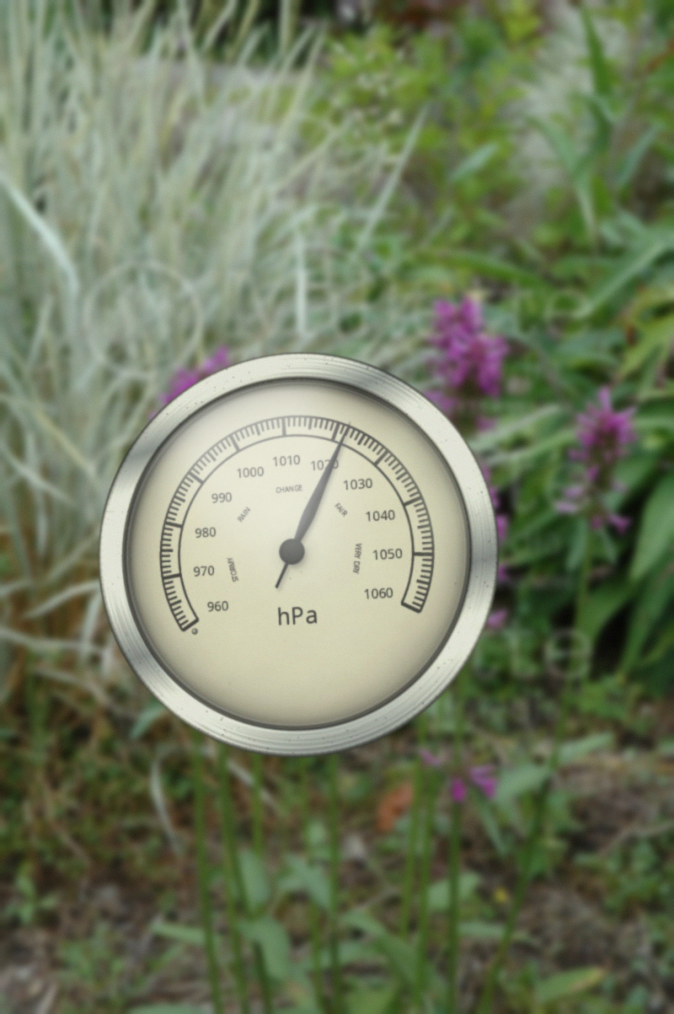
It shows 1022; hPa
